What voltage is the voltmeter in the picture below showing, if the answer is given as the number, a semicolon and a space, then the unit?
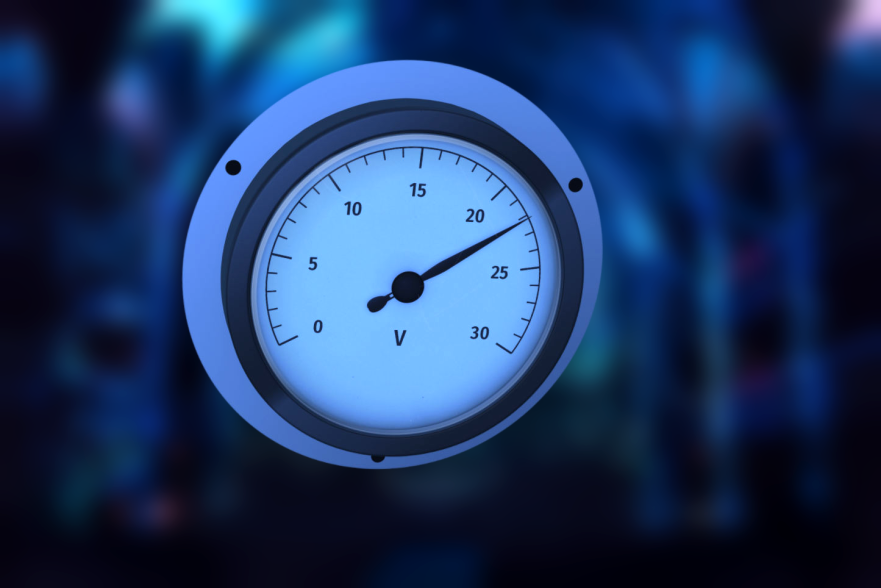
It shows 22; V
